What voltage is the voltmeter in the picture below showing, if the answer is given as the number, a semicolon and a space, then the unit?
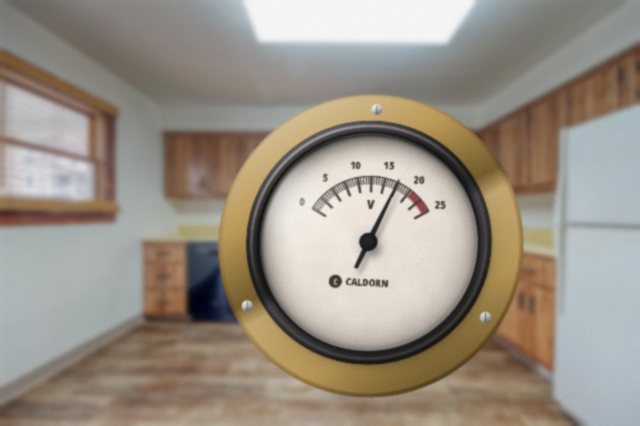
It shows 17.5; V
